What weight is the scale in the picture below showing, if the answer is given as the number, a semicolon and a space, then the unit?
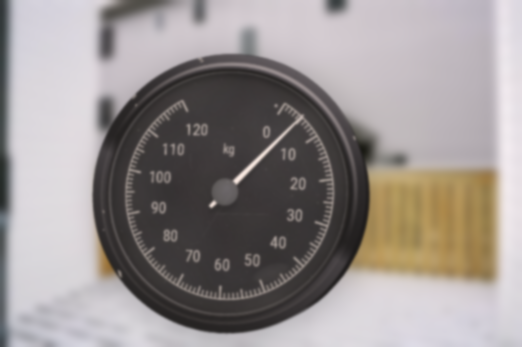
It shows 5; kg
